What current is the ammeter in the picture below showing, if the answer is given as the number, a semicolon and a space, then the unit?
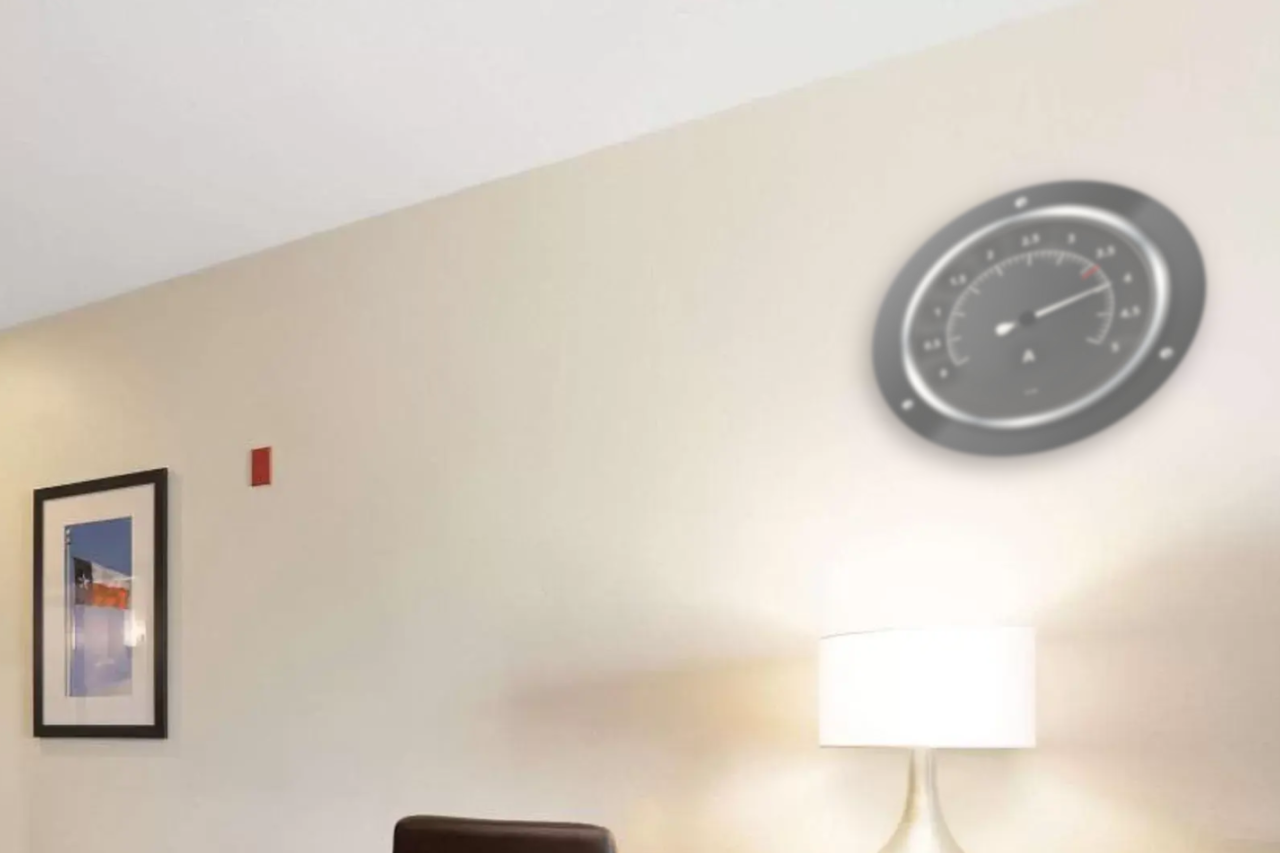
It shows 4; A
